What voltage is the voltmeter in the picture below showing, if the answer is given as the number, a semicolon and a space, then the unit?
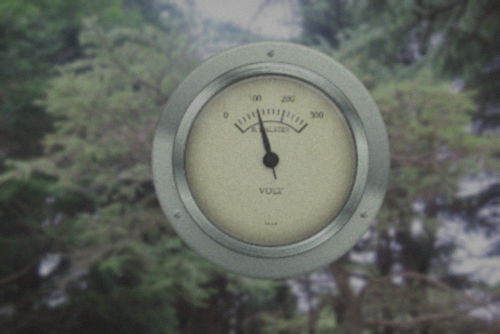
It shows 100; V
